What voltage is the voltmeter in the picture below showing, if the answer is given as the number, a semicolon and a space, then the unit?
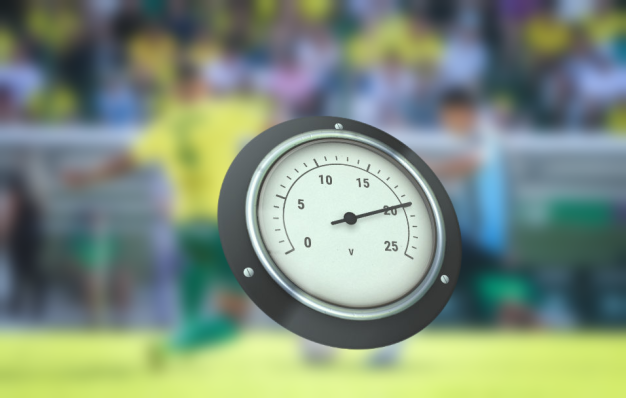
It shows 20; V
